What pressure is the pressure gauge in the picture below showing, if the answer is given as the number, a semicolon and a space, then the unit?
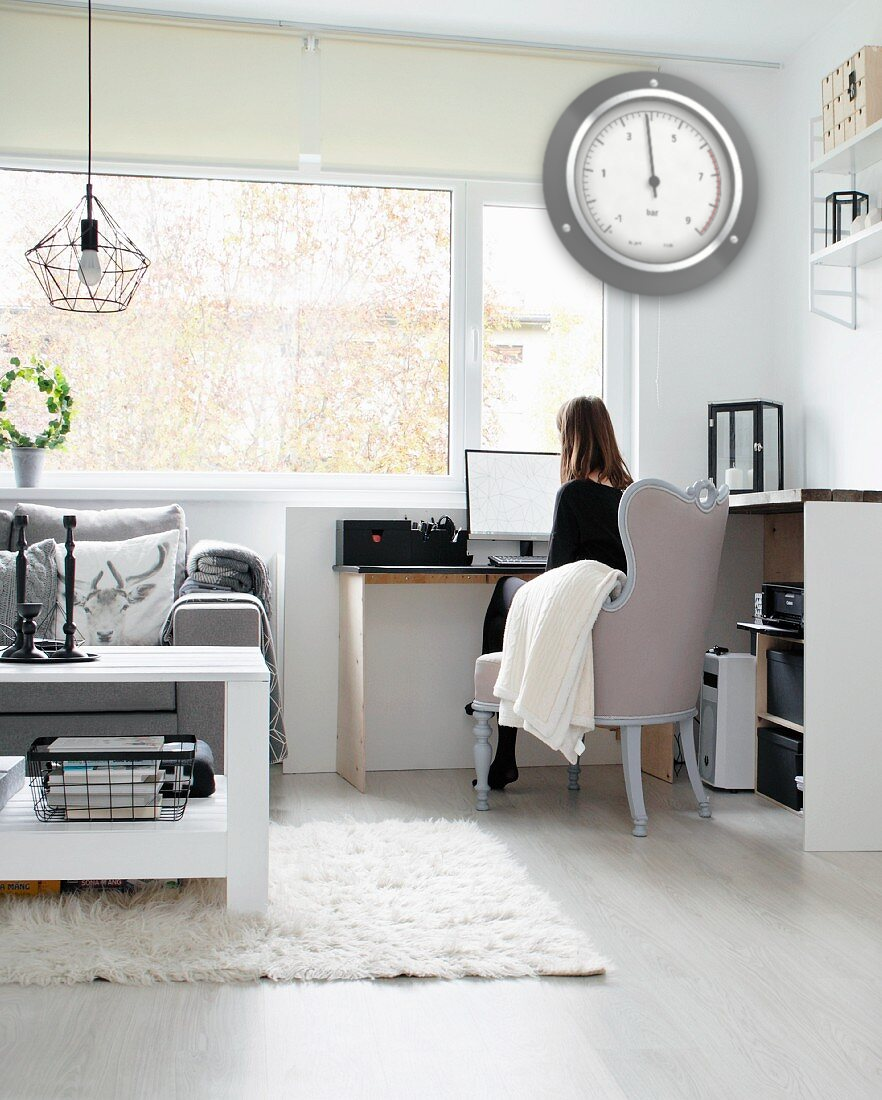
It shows 3.8; bar
